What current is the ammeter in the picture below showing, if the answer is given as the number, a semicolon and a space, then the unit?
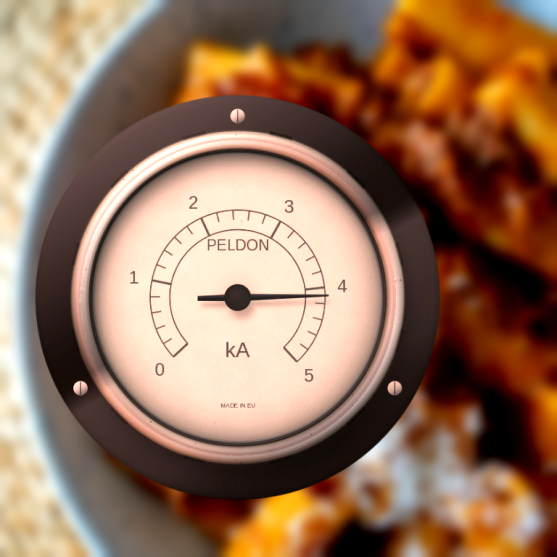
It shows 4.1; kA
